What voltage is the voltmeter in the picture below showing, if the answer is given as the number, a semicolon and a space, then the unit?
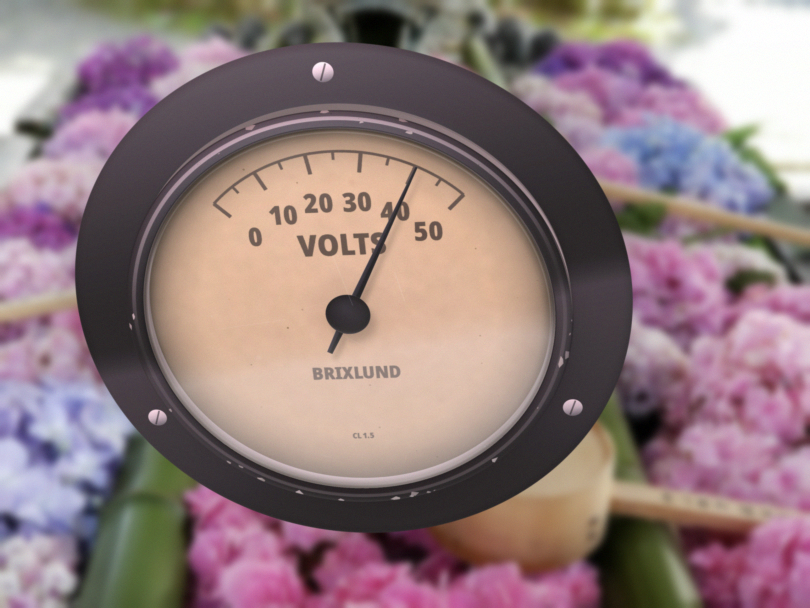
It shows 40; V
